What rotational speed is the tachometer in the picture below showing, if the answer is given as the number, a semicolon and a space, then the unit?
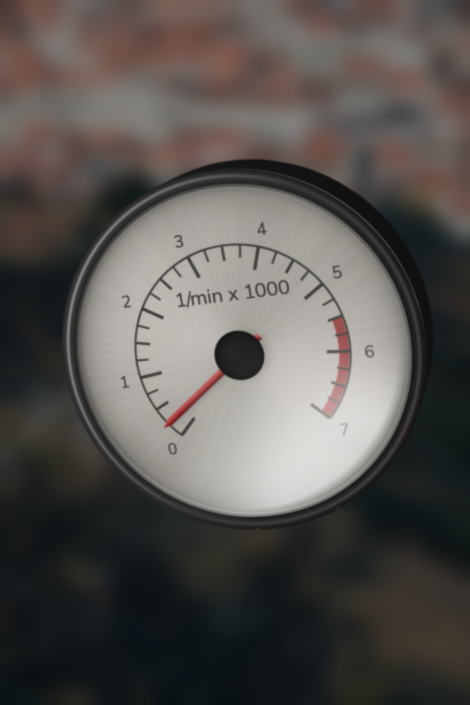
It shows 250; rpm
